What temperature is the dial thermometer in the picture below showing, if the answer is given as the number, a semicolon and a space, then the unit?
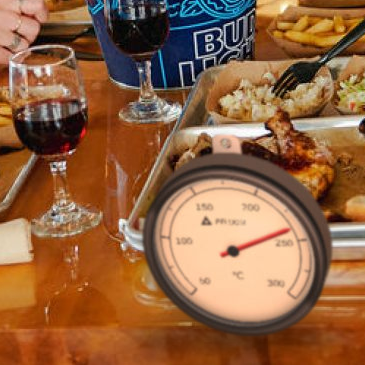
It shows 237.5; °C
